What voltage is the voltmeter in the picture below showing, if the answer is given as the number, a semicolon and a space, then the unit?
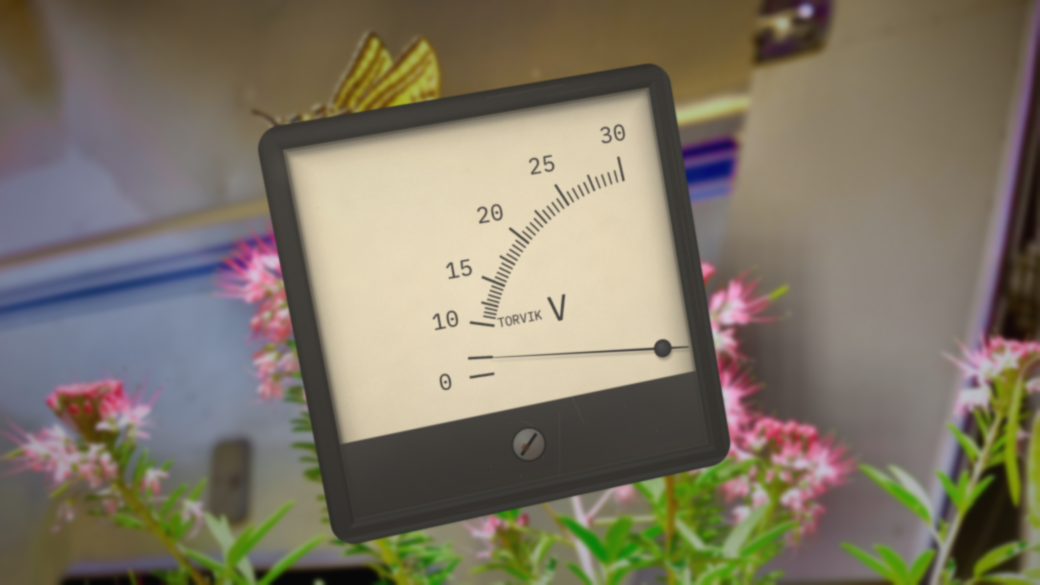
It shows 5; V
